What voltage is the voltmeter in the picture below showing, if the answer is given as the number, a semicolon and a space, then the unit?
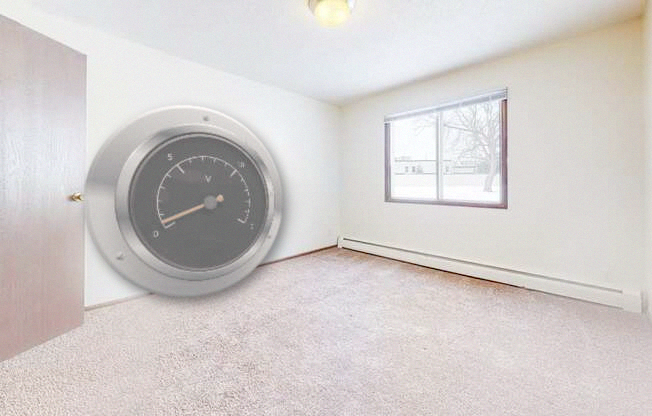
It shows 0.5; V
